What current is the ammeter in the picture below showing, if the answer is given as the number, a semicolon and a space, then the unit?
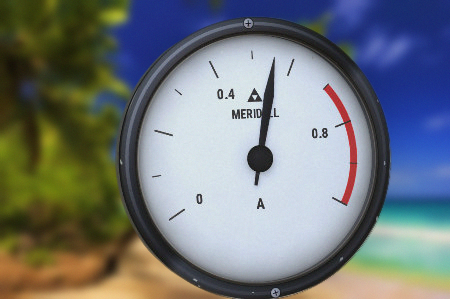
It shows 0.55; A
